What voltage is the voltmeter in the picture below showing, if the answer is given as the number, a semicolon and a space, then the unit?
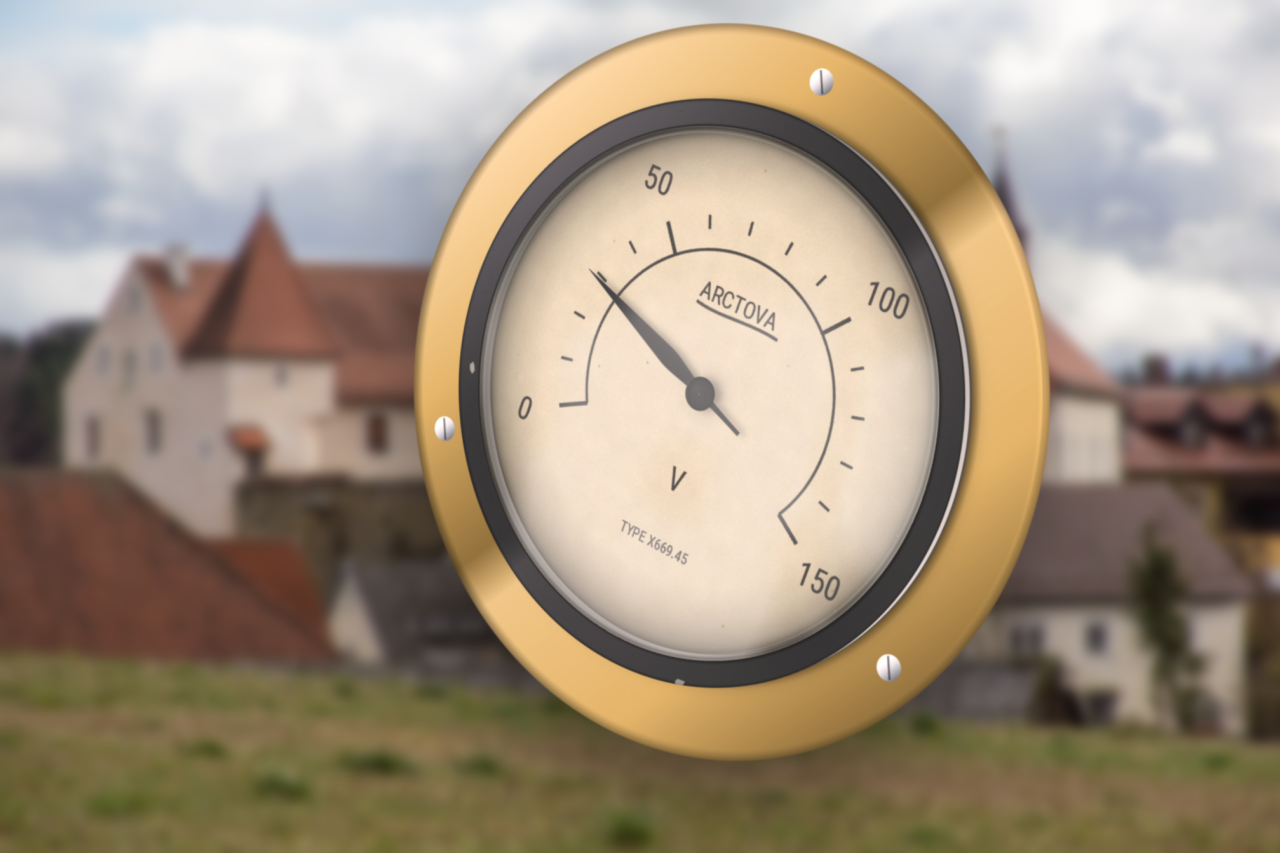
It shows 30; V
